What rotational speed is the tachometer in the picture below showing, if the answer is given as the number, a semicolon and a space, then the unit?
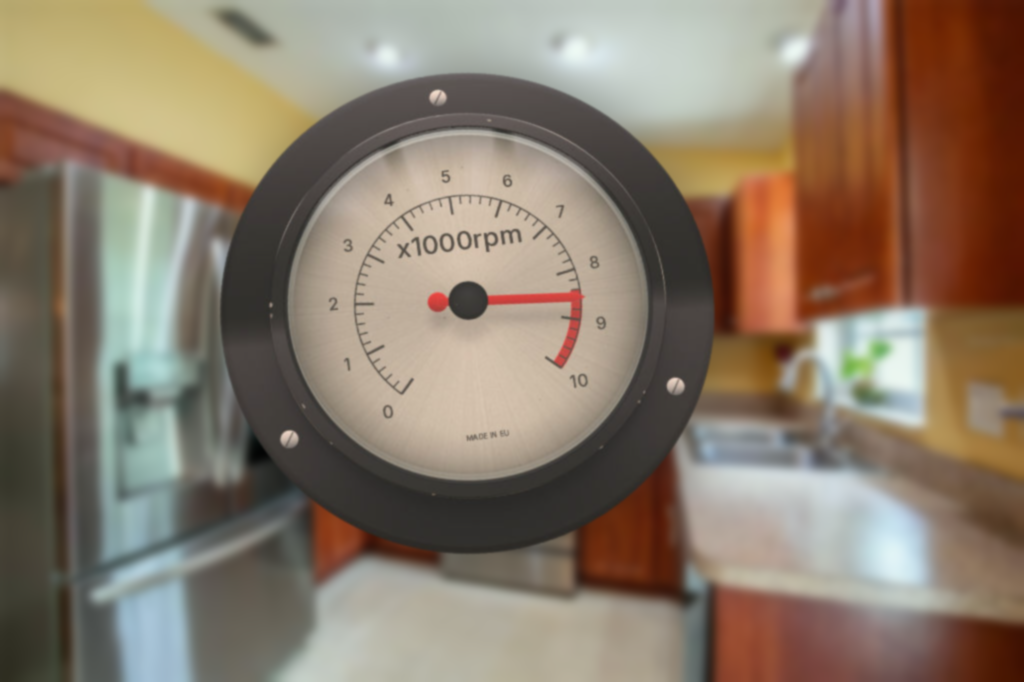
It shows 8600; rpm
